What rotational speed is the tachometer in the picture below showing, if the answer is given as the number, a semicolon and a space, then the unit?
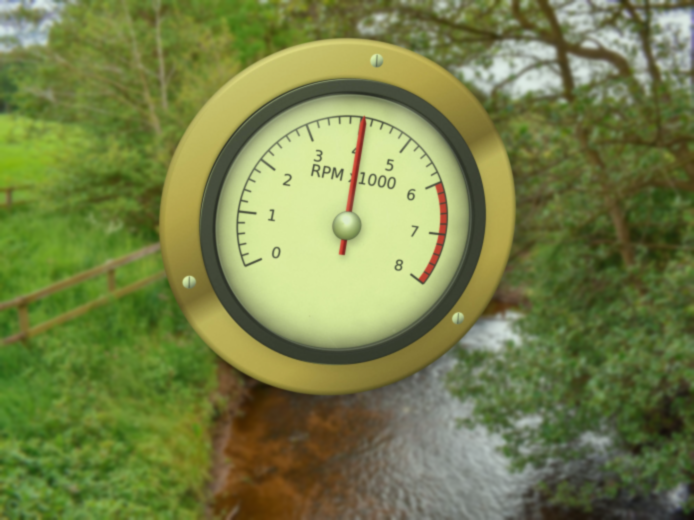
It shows 4000; rpm
